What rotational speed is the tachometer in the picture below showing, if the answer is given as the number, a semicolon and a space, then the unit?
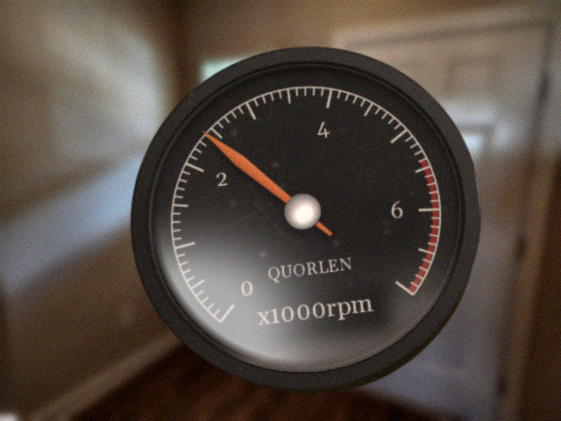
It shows 2400; rpm
